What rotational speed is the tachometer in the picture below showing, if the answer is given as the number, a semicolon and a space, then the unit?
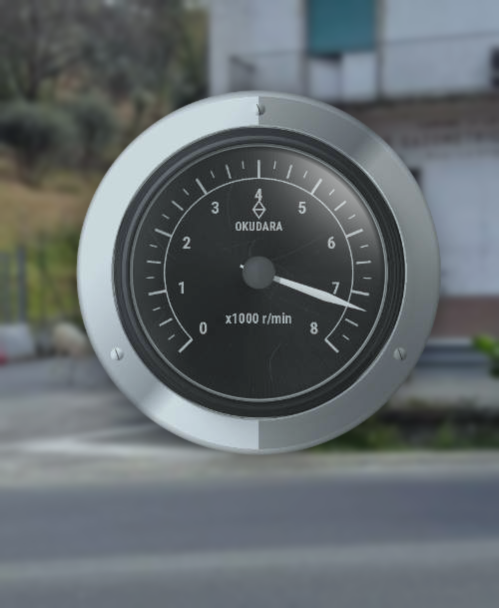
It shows 7250; rpm
